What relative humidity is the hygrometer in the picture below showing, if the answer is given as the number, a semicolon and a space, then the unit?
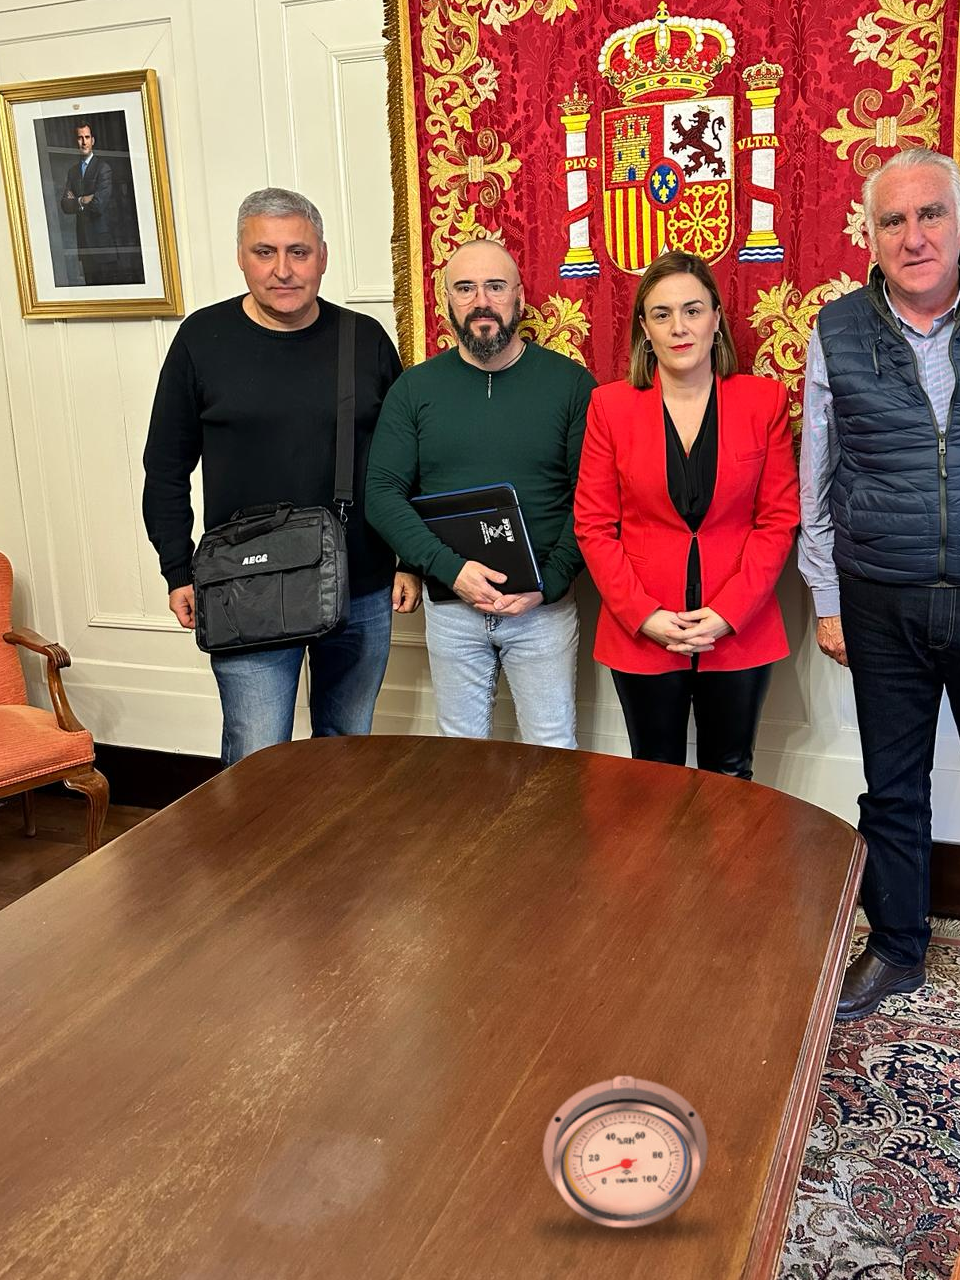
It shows 10; %
